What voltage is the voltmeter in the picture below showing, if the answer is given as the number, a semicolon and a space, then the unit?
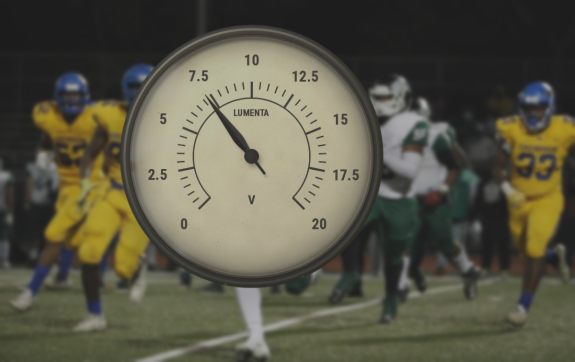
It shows 7.25; V
